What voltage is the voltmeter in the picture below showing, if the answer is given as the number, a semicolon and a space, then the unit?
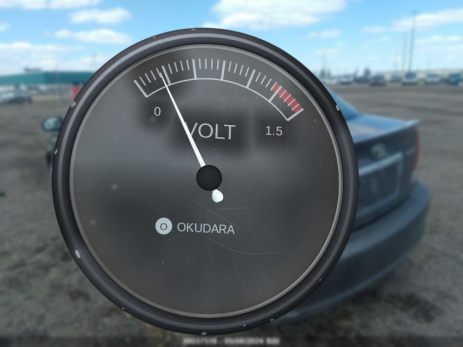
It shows 0.2; V
